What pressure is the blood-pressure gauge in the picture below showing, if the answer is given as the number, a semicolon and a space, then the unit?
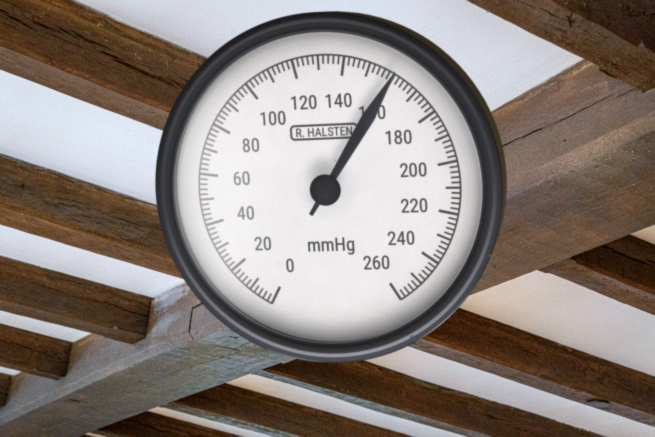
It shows 160; mmHg
